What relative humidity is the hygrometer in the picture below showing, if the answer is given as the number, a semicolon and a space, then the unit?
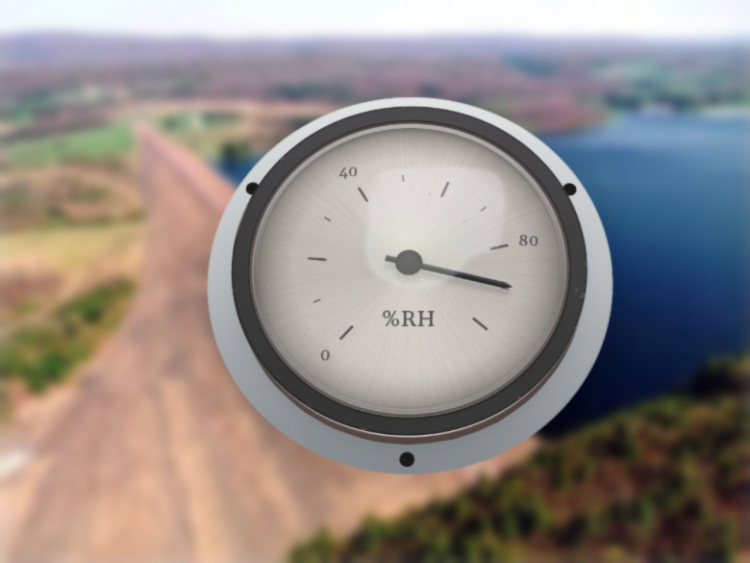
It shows 90; %
